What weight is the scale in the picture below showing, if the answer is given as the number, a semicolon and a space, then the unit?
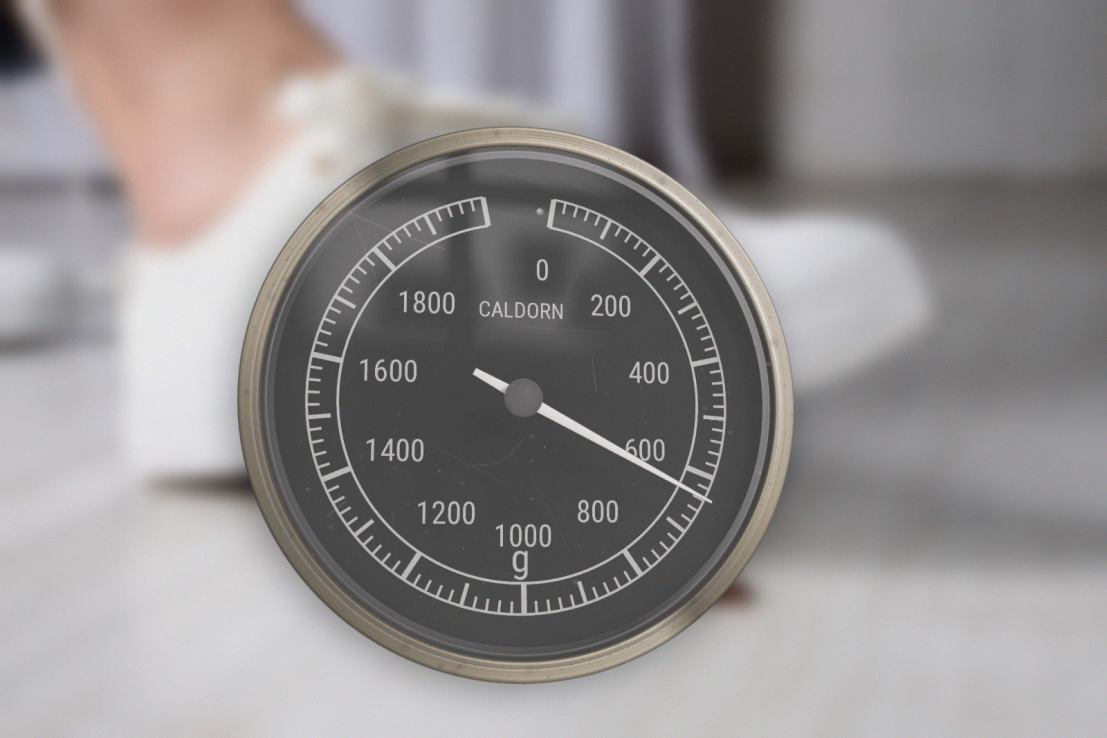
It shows 640; g
